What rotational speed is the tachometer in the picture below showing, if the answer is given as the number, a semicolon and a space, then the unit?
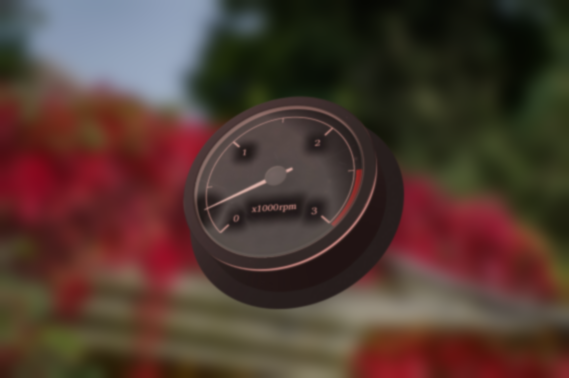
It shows 250; rpm
